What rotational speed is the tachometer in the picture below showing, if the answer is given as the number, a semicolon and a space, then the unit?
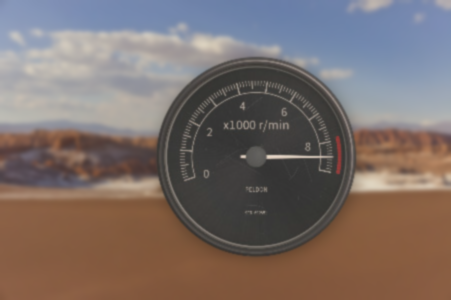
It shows 8500; rpm
